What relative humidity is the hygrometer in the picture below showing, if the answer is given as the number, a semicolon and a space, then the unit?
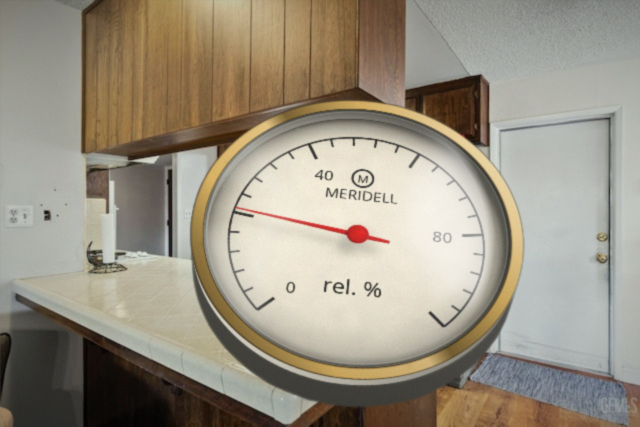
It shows 20; %
